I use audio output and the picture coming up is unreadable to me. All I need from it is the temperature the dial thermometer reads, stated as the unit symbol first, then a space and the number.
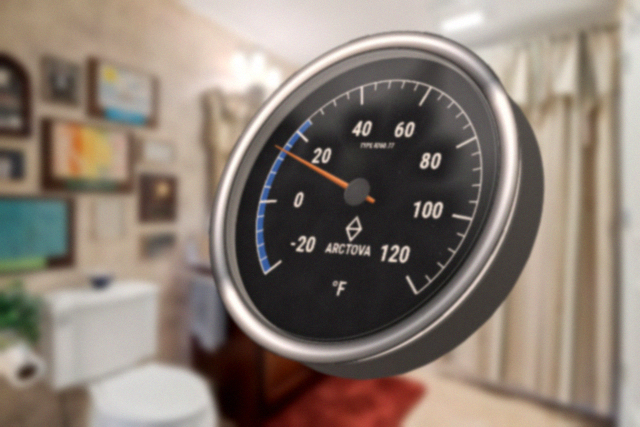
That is °F 14
